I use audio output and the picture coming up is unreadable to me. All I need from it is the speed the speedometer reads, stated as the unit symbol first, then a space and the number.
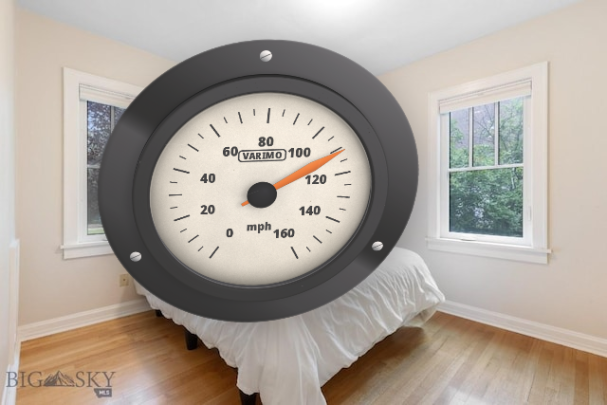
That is mph 110
